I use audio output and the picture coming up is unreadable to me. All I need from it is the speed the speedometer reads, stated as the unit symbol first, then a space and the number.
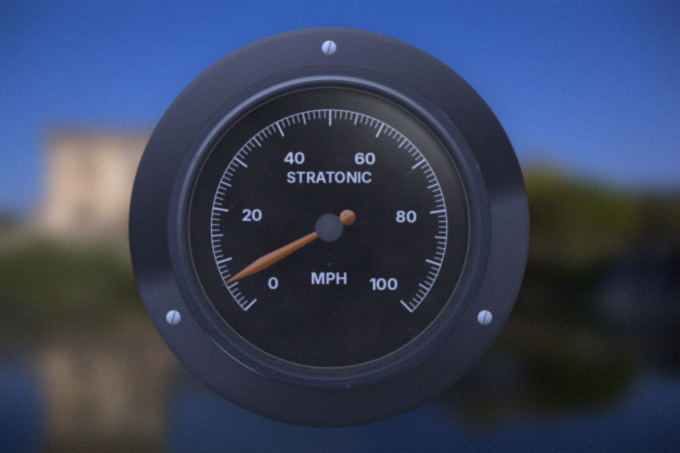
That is mph 6
